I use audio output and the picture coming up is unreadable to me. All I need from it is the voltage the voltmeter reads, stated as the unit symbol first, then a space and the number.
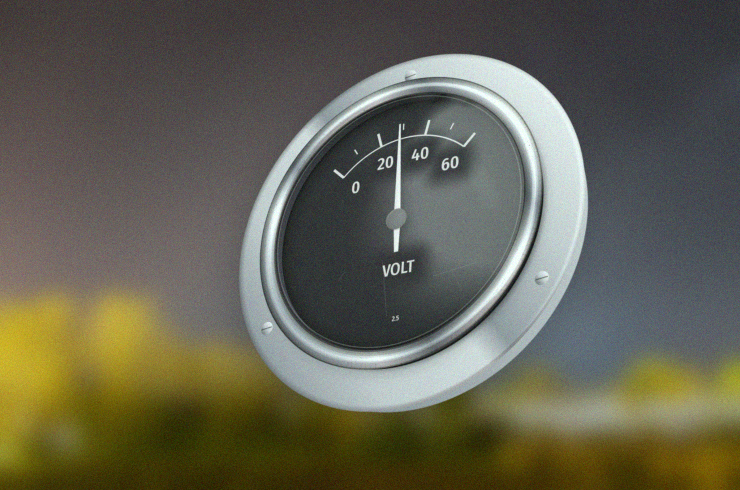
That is V 30
